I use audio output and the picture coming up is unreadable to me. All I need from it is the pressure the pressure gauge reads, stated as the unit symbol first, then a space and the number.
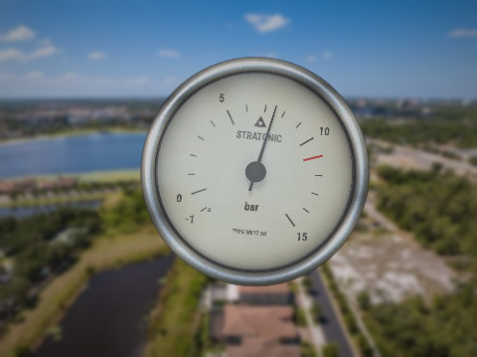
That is bar 7.5
